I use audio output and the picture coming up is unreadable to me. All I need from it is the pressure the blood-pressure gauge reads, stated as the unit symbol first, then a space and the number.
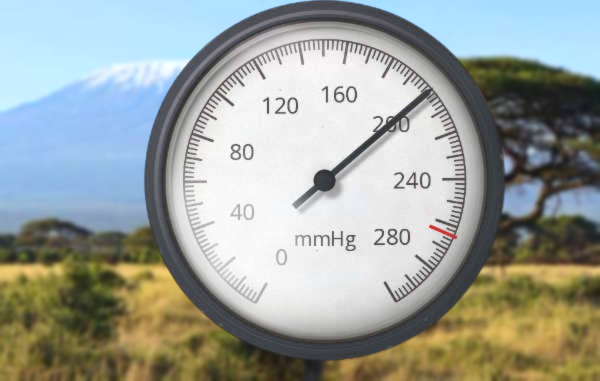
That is mmHg 200
